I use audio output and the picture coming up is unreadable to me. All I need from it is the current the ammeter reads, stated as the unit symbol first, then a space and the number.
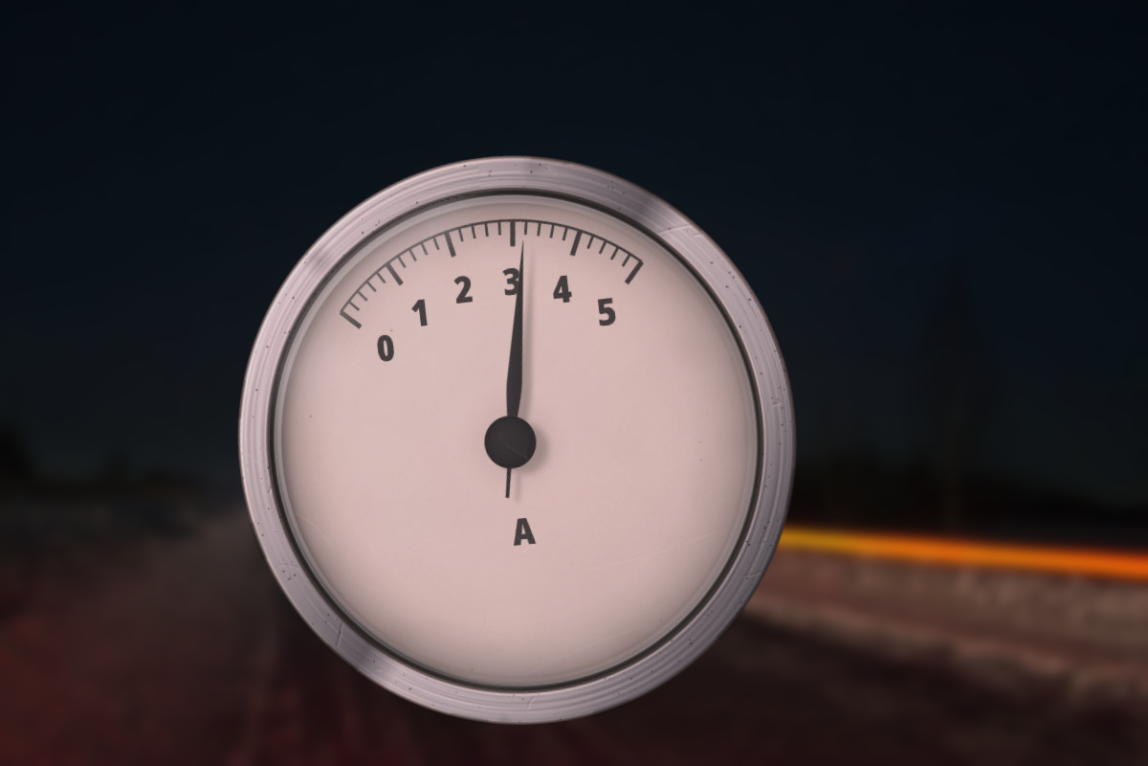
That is A 3.2
